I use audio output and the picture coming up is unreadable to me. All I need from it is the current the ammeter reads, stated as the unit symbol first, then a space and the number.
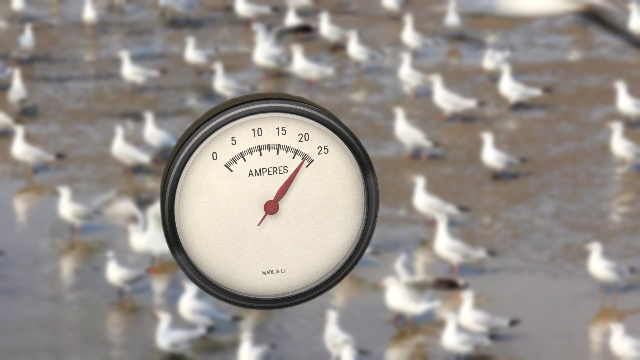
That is A 22.5
